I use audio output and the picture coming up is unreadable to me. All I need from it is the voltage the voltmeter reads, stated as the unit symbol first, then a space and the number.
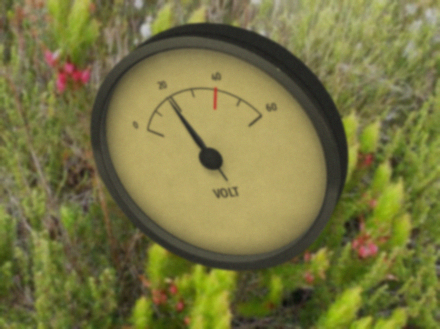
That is V 20
